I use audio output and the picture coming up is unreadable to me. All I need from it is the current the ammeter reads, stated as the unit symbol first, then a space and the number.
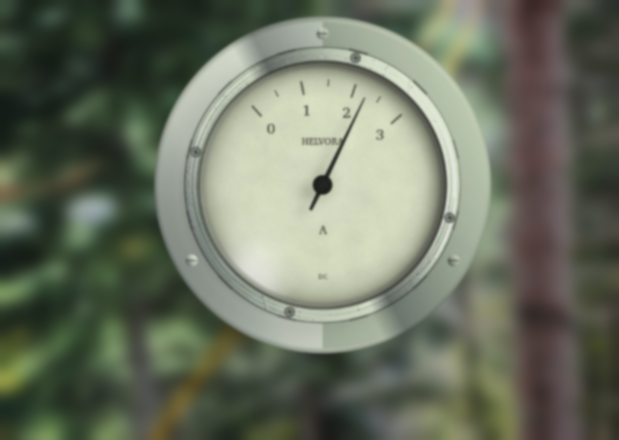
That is A 2.25
